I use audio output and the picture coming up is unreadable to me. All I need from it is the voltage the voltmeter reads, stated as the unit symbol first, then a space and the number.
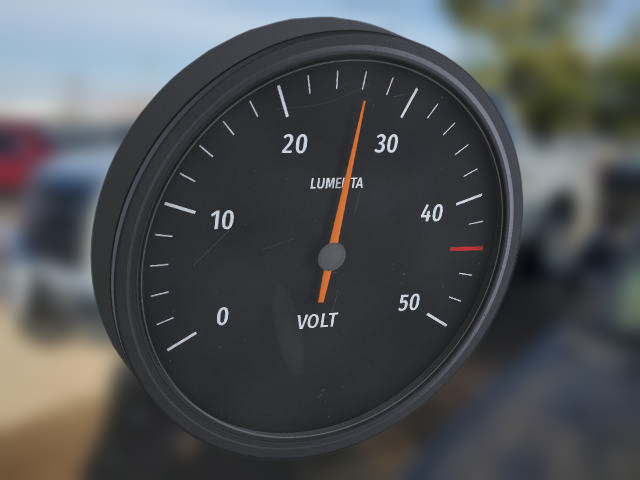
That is V 26
